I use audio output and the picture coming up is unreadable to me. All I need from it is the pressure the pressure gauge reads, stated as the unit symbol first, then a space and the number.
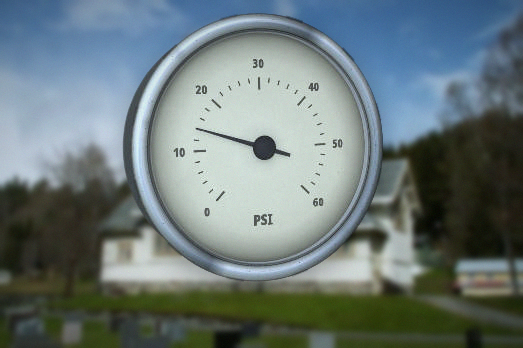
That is psi 14
